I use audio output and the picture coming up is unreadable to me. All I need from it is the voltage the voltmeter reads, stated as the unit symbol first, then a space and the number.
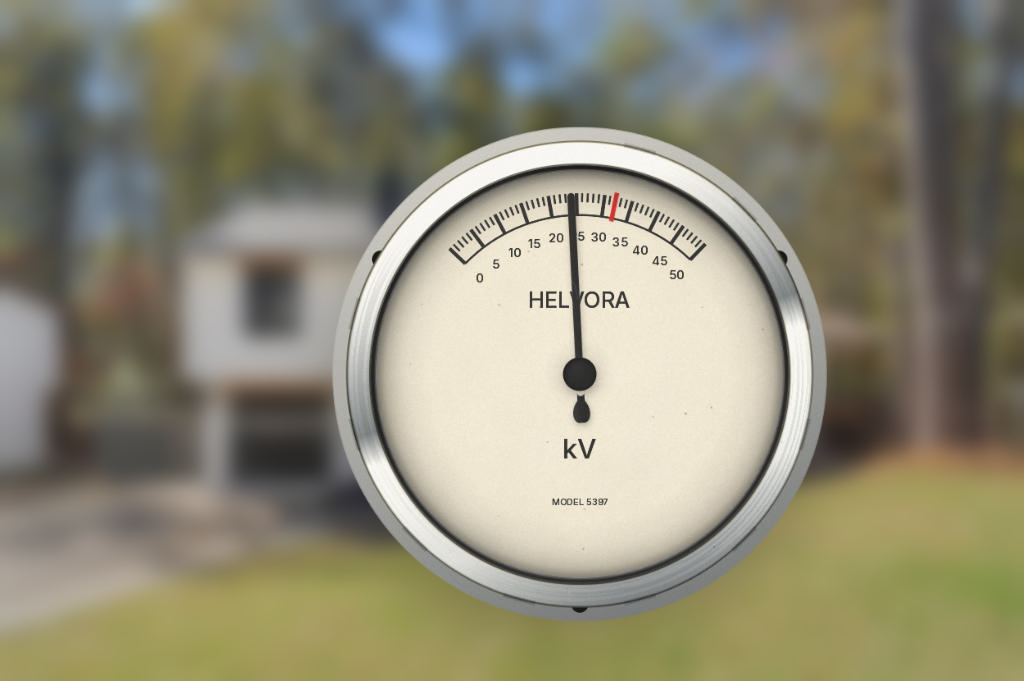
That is kV 24
